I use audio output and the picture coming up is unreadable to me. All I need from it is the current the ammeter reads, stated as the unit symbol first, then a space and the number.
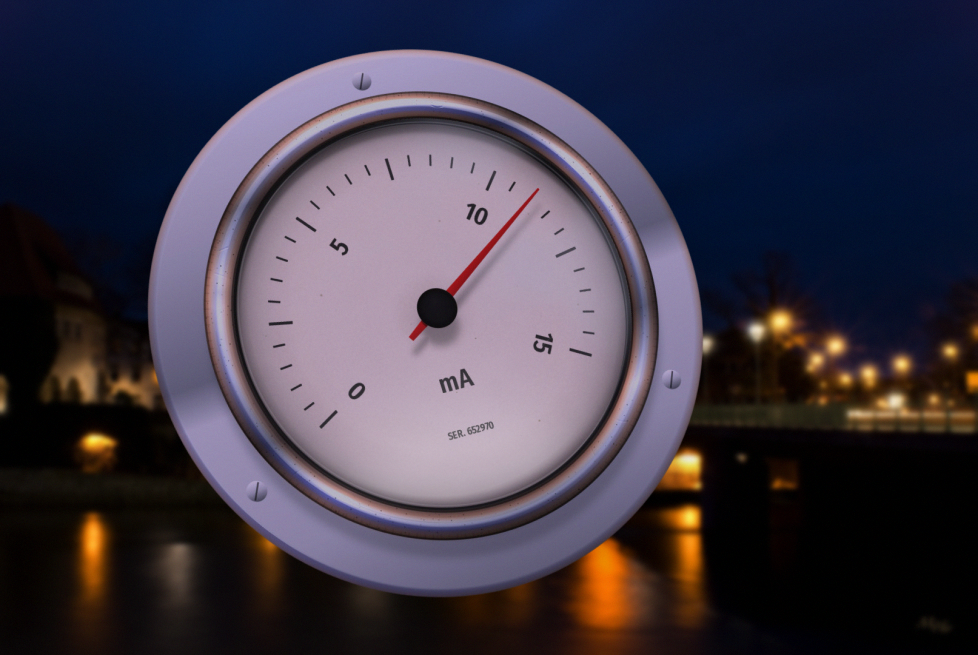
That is mA 11
